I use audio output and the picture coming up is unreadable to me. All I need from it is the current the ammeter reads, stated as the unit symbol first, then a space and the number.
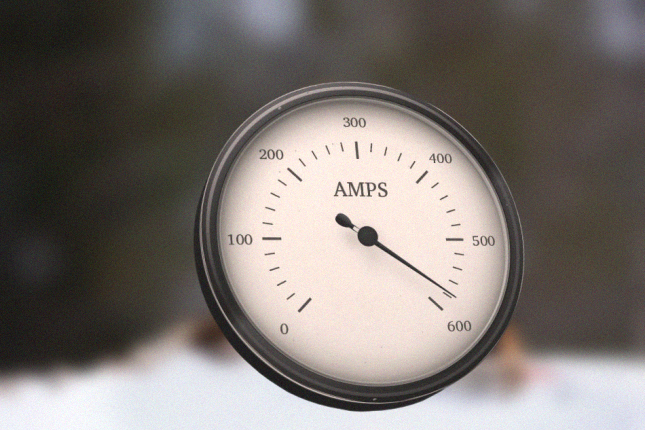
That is A 580
